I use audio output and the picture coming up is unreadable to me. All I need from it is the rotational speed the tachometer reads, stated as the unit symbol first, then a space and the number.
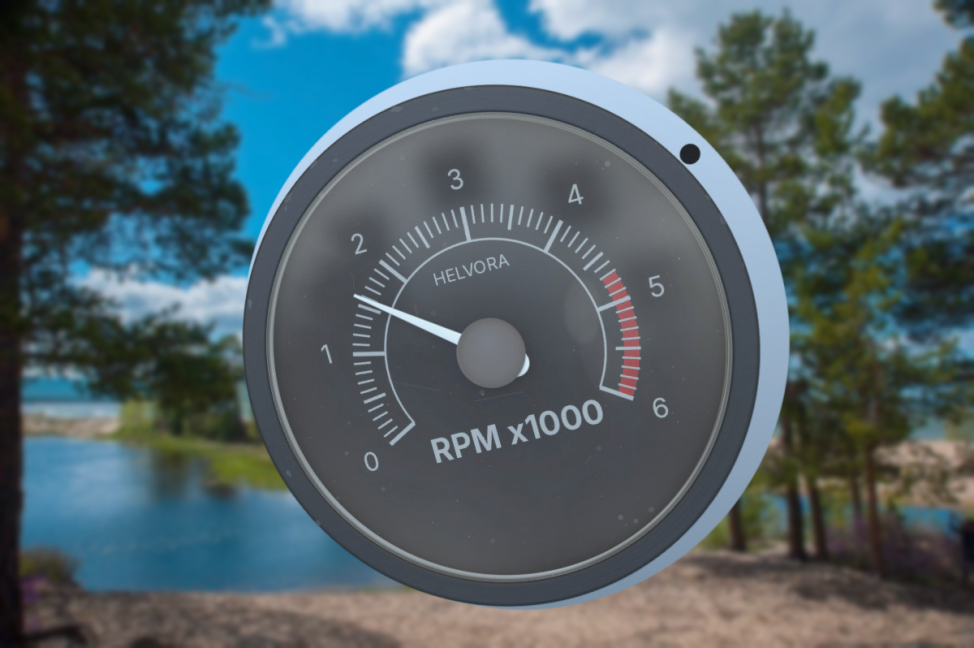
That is rpm 1600
